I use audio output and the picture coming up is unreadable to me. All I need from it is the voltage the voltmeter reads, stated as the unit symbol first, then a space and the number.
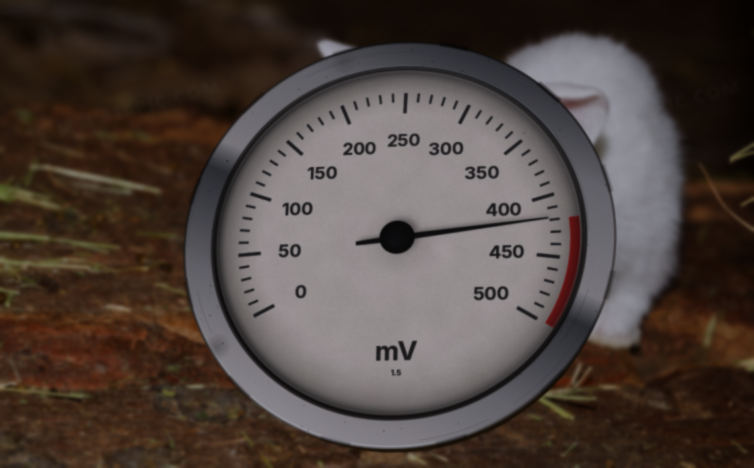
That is mV 420
